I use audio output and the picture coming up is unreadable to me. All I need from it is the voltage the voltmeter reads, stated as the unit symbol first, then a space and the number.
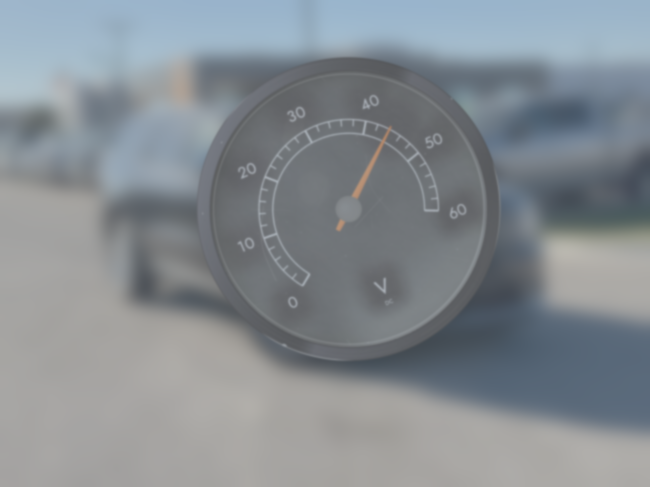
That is V 44
